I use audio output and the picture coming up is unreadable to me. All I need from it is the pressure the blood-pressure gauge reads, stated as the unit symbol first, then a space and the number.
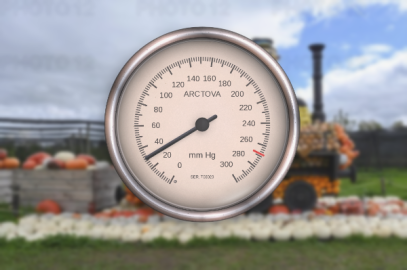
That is mmHg 30
